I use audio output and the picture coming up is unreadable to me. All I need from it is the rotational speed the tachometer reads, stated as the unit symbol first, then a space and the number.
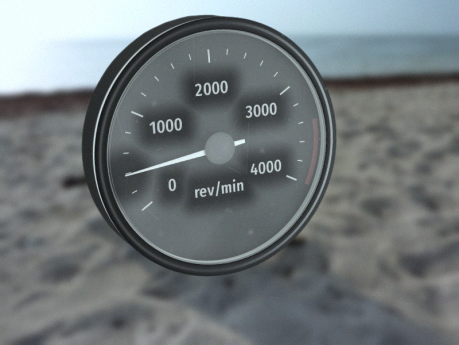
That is rpm 400
